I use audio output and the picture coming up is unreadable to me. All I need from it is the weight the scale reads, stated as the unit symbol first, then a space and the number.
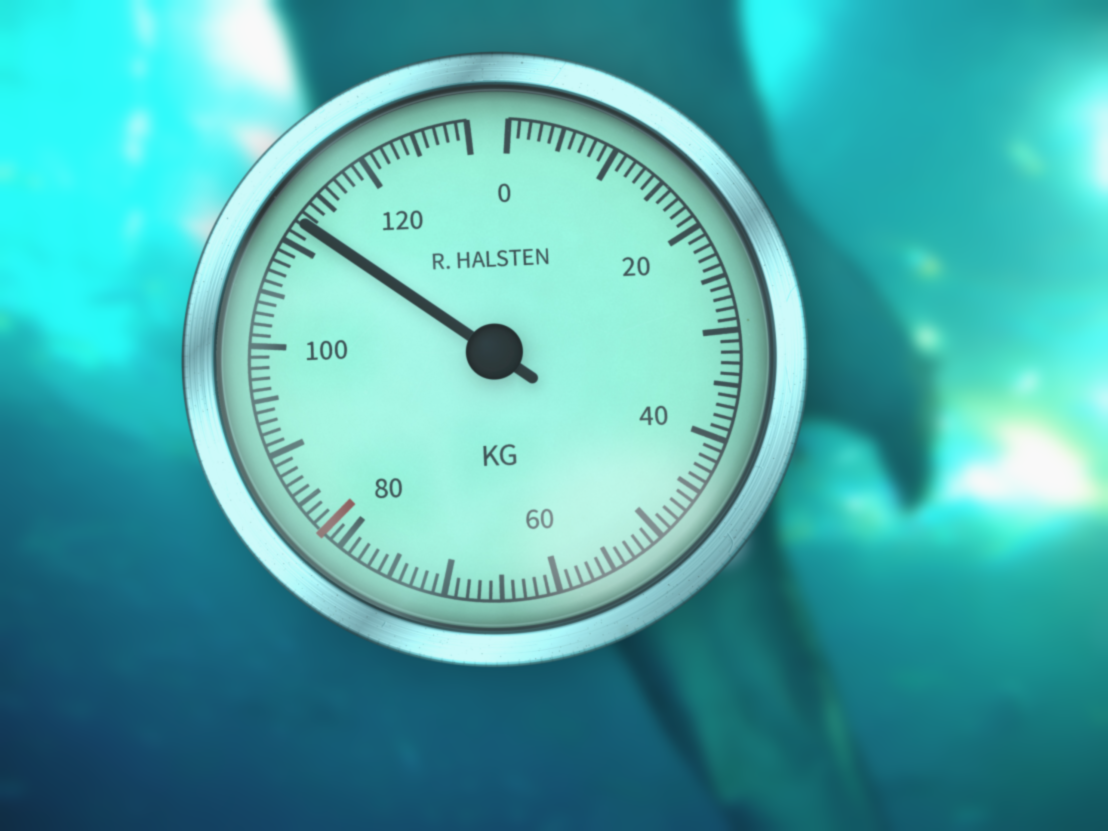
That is kg 112
